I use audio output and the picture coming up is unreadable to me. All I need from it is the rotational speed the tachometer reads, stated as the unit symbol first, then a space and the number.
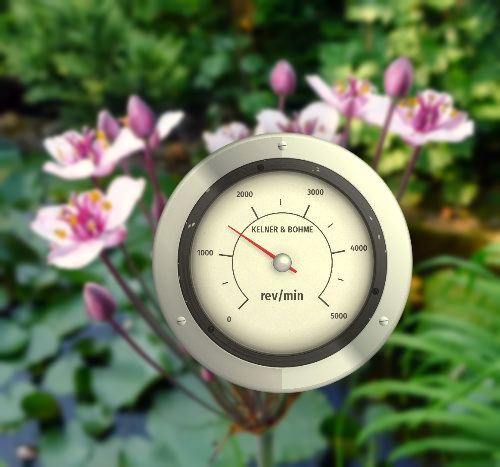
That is rpm 1500
